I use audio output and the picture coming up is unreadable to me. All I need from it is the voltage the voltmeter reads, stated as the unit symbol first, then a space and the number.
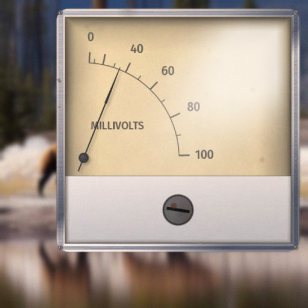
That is mV 35
